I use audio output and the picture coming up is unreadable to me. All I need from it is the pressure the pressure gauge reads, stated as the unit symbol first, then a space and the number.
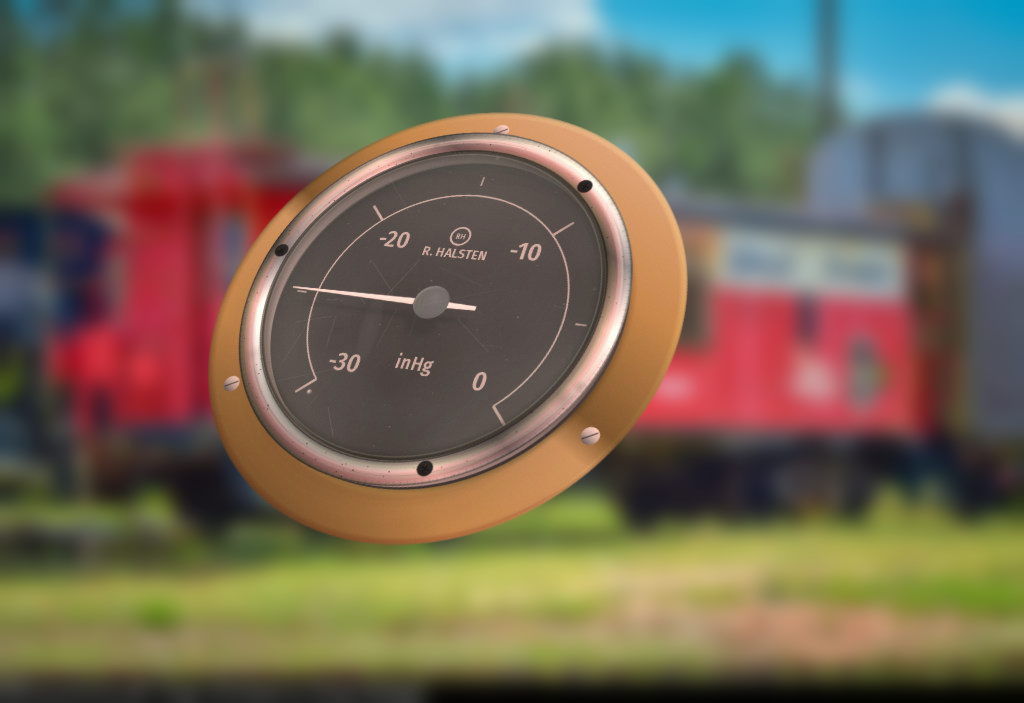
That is inHg -25
